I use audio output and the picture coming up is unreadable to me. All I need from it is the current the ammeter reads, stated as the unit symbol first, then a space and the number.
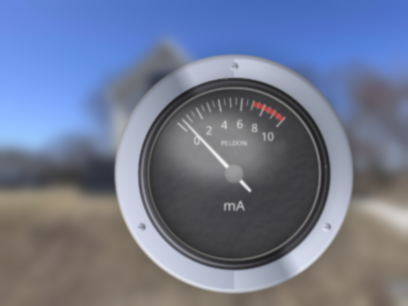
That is mA 0.5
